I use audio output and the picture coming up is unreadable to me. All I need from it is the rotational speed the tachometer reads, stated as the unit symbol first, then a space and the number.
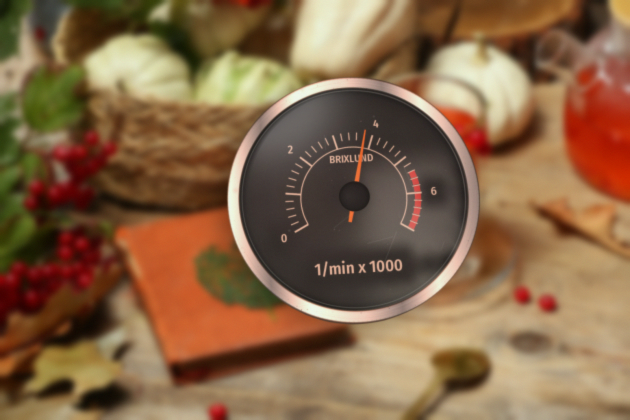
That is rpm 3800
